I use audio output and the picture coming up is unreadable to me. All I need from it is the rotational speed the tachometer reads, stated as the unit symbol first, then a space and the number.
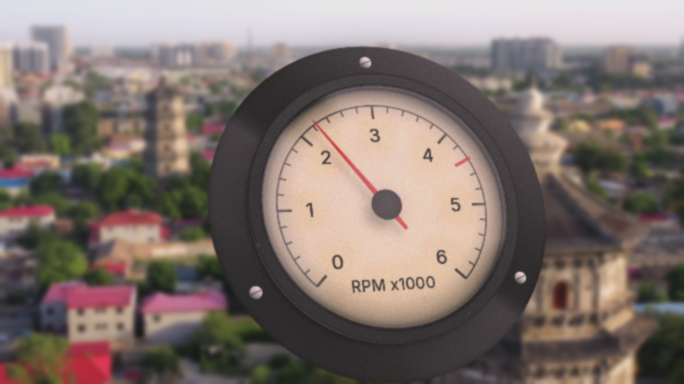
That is rpm 2200
